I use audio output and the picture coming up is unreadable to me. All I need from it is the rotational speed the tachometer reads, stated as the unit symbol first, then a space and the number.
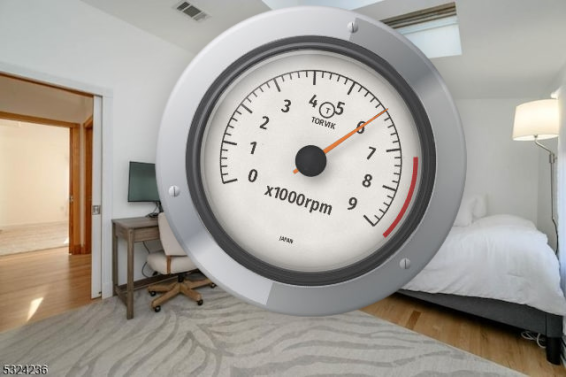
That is rpm 6000
